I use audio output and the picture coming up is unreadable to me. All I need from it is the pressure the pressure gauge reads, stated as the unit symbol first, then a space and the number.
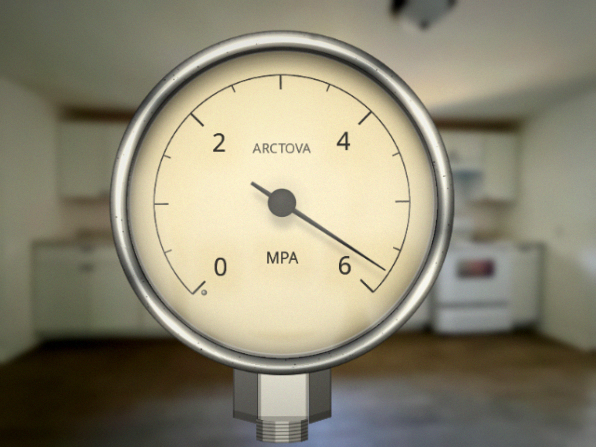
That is MPa 5.75
